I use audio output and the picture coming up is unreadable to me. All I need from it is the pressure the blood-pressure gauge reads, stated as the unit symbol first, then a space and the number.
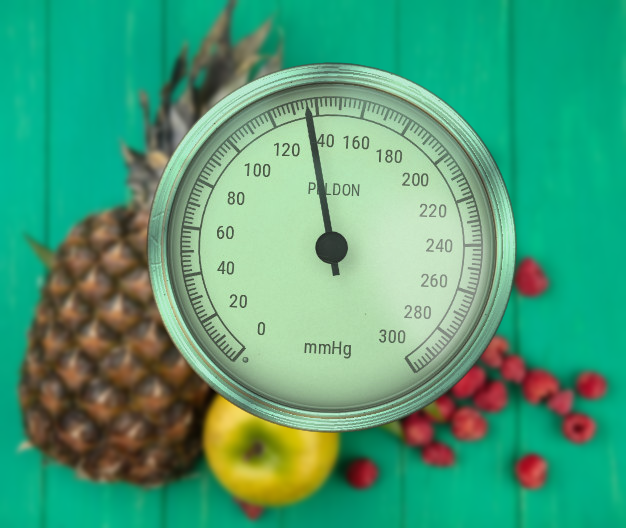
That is mmHg 136
